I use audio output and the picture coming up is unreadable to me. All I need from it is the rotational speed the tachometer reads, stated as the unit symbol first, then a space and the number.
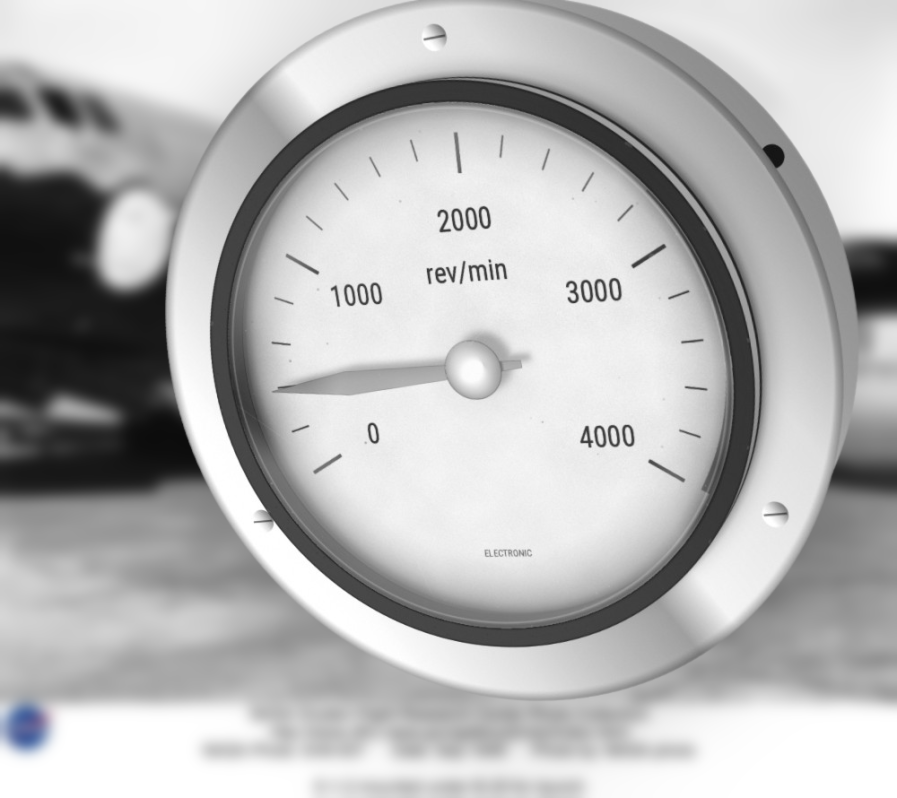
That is rpm 400
